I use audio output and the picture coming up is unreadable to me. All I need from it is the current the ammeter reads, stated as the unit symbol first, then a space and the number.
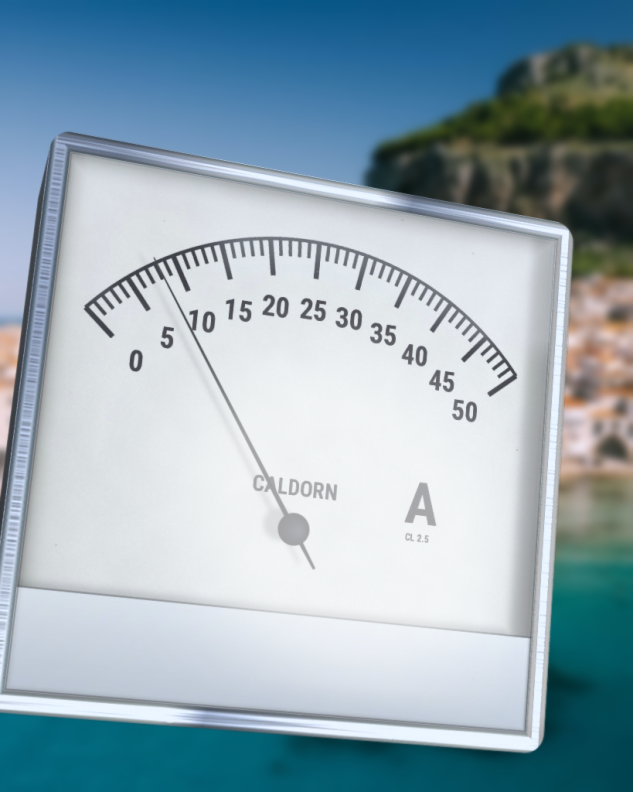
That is A 8
